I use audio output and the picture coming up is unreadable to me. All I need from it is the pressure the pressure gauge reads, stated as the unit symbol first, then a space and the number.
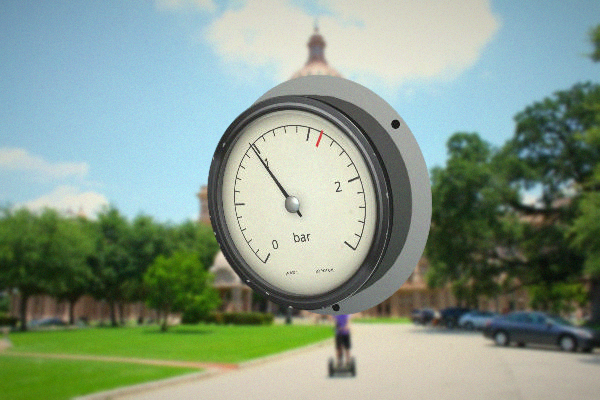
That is bar 1
